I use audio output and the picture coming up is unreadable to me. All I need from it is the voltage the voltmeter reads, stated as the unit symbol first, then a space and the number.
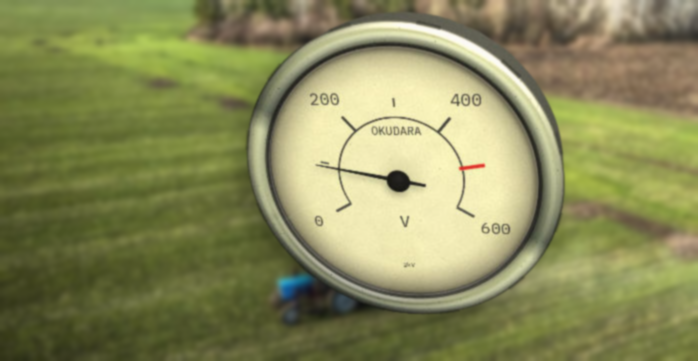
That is V 100
